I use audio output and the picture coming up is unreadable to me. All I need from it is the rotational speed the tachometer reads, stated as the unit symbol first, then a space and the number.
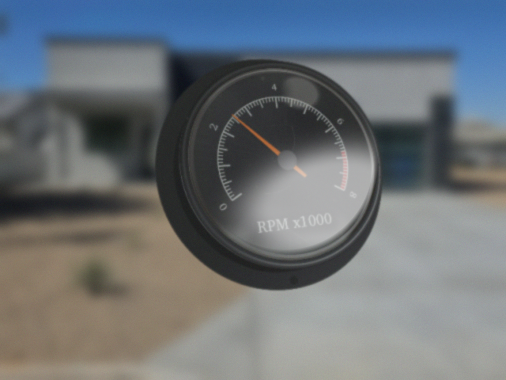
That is rpm 2500
